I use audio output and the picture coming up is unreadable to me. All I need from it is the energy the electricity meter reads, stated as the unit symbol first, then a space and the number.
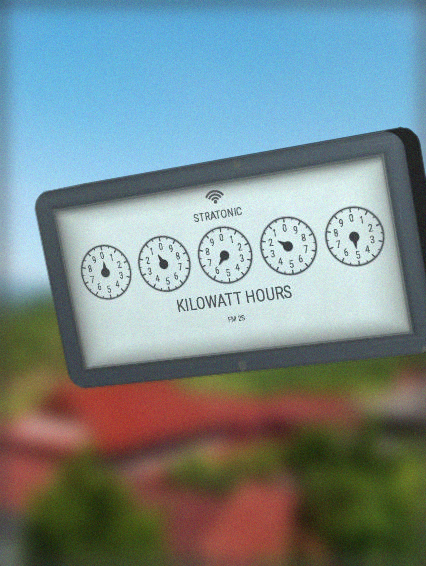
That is kWh 615
